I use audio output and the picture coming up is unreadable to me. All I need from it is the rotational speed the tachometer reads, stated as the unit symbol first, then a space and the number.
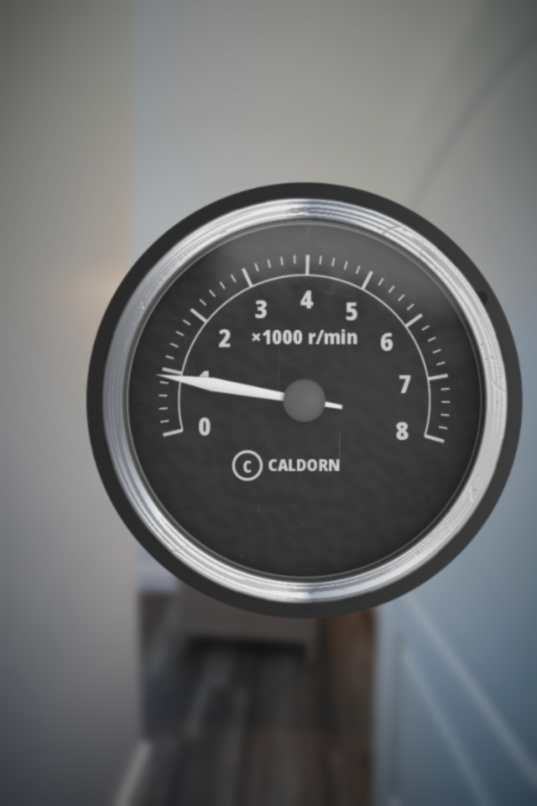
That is rpm 900
